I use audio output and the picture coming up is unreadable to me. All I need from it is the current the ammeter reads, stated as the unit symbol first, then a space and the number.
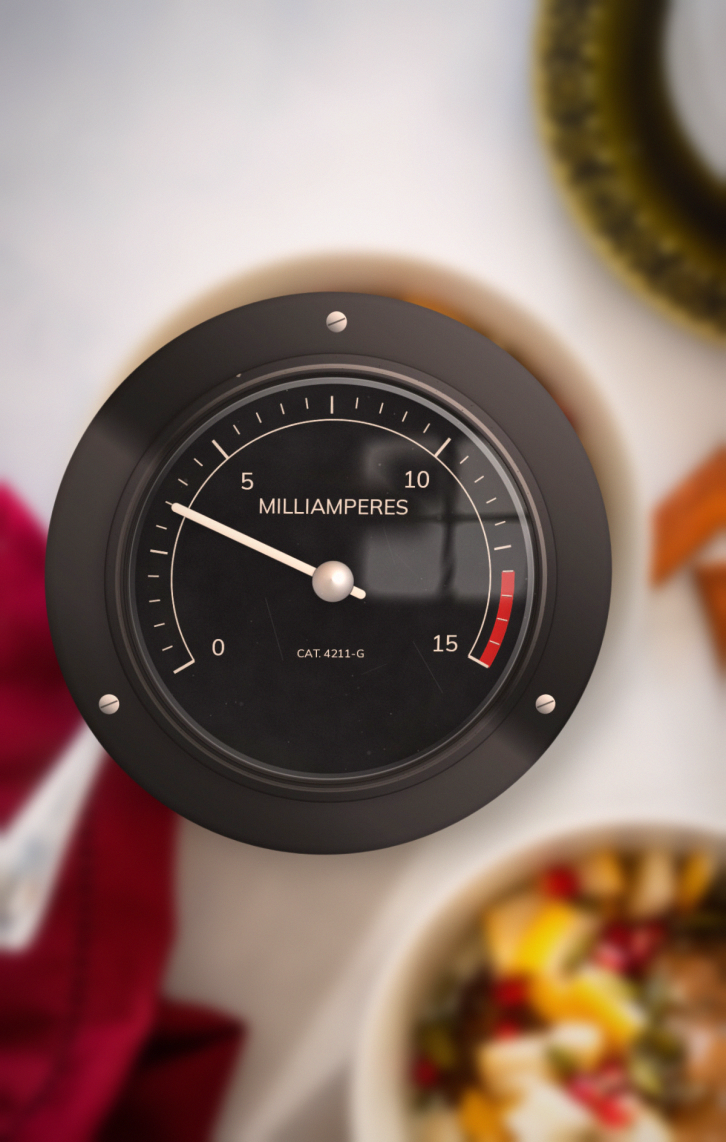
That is mA 3.5
